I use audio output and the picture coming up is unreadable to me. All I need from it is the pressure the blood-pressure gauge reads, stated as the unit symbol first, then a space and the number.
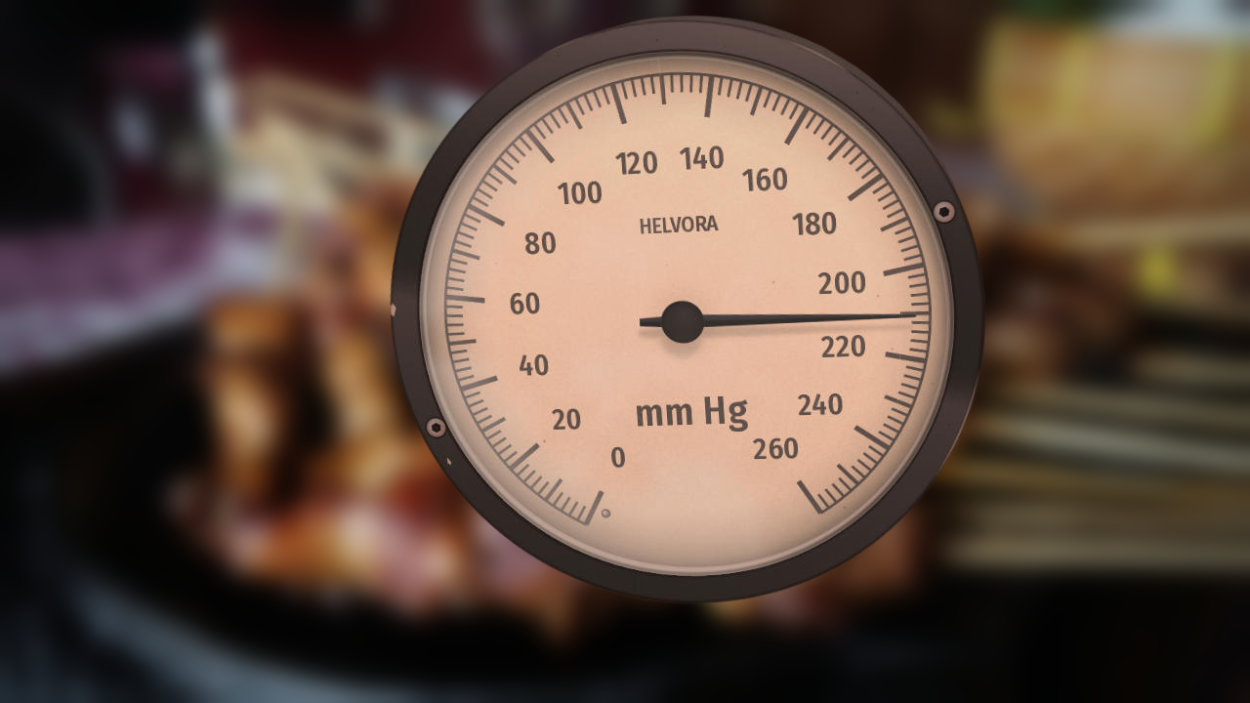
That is mmHg 210
